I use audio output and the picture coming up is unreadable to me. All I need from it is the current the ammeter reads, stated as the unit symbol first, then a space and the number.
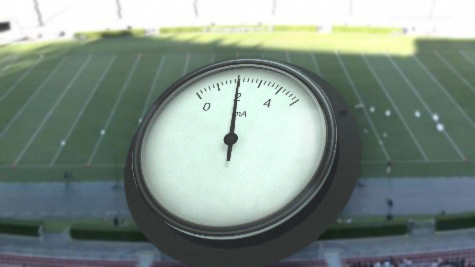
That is mA 2
